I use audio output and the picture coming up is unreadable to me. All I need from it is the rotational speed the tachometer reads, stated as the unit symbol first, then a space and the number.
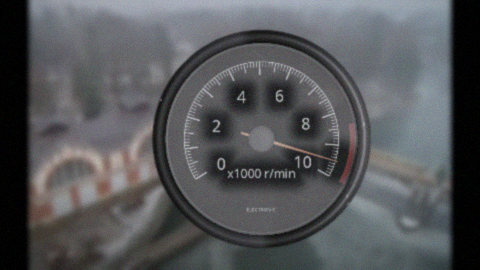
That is rpm 9500
